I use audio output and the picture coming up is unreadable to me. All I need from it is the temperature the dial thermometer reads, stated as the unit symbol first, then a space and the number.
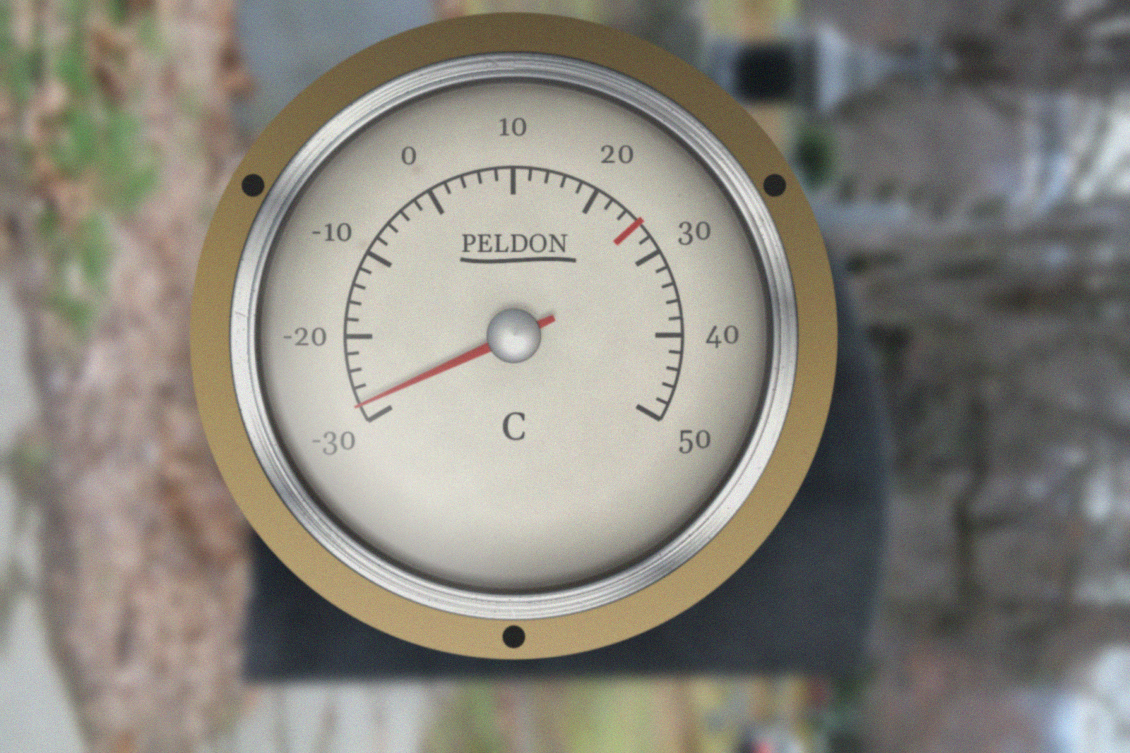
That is °C -28
